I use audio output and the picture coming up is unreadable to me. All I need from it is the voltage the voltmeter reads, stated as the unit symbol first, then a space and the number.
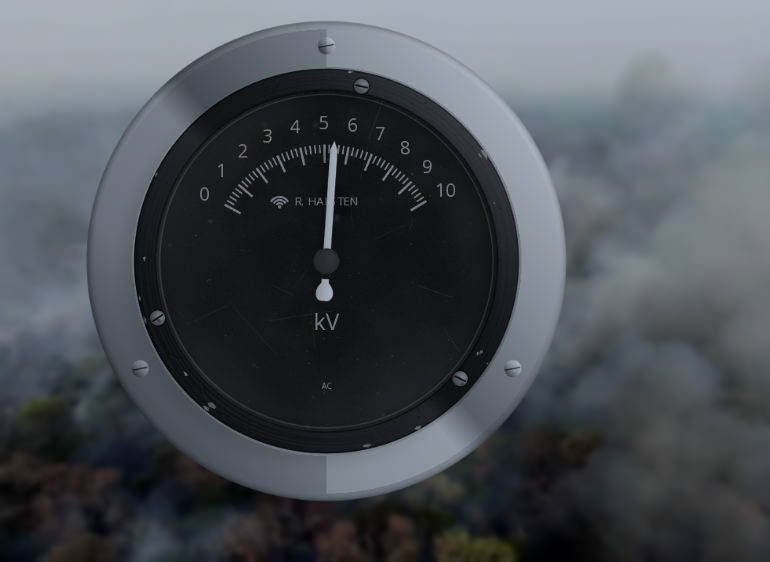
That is kV 5.4
